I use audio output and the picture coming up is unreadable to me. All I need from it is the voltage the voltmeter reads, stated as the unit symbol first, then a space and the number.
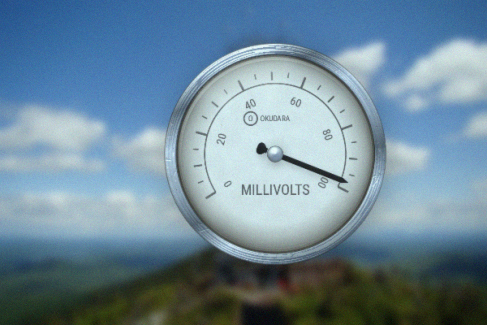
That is mV 97.5
